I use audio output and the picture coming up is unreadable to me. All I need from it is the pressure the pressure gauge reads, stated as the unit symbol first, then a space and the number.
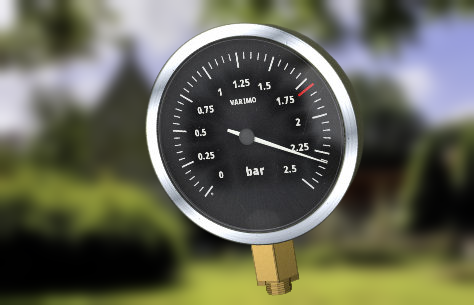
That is bar 2.3
